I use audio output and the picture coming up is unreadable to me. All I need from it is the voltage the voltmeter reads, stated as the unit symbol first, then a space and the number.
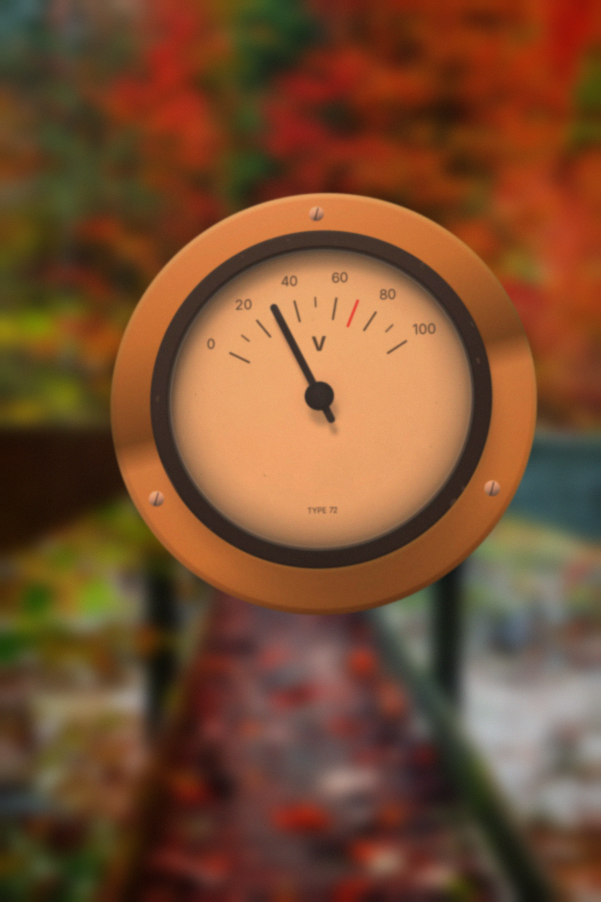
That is V 30
